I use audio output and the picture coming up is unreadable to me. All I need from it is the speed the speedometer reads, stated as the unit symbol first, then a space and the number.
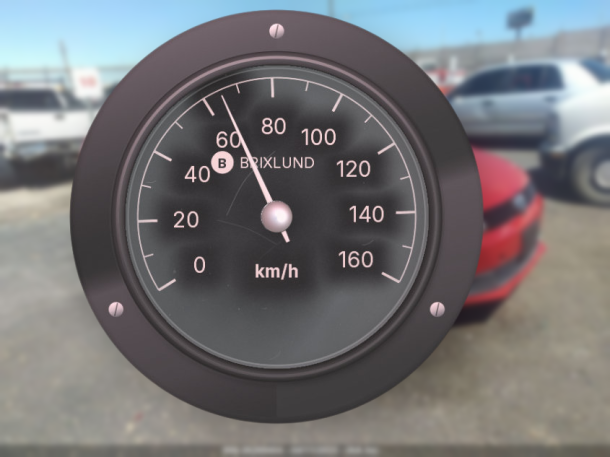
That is km/h 65
